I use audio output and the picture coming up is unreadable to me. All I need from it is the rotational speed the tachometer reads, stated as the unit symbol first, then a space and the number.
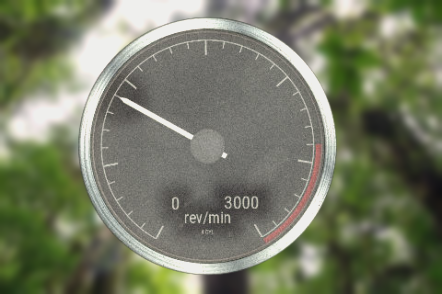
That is rpm 900
